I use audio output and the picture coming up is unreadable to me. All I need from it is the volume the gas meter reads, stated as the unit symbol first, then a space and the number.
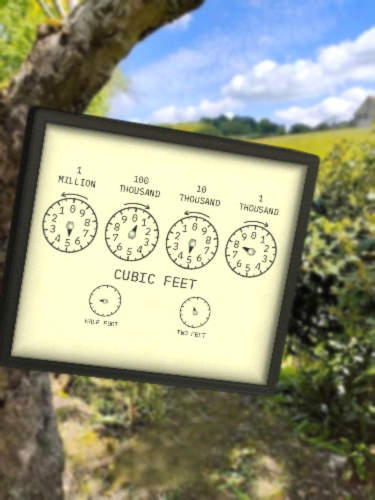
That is ft³ 504800
